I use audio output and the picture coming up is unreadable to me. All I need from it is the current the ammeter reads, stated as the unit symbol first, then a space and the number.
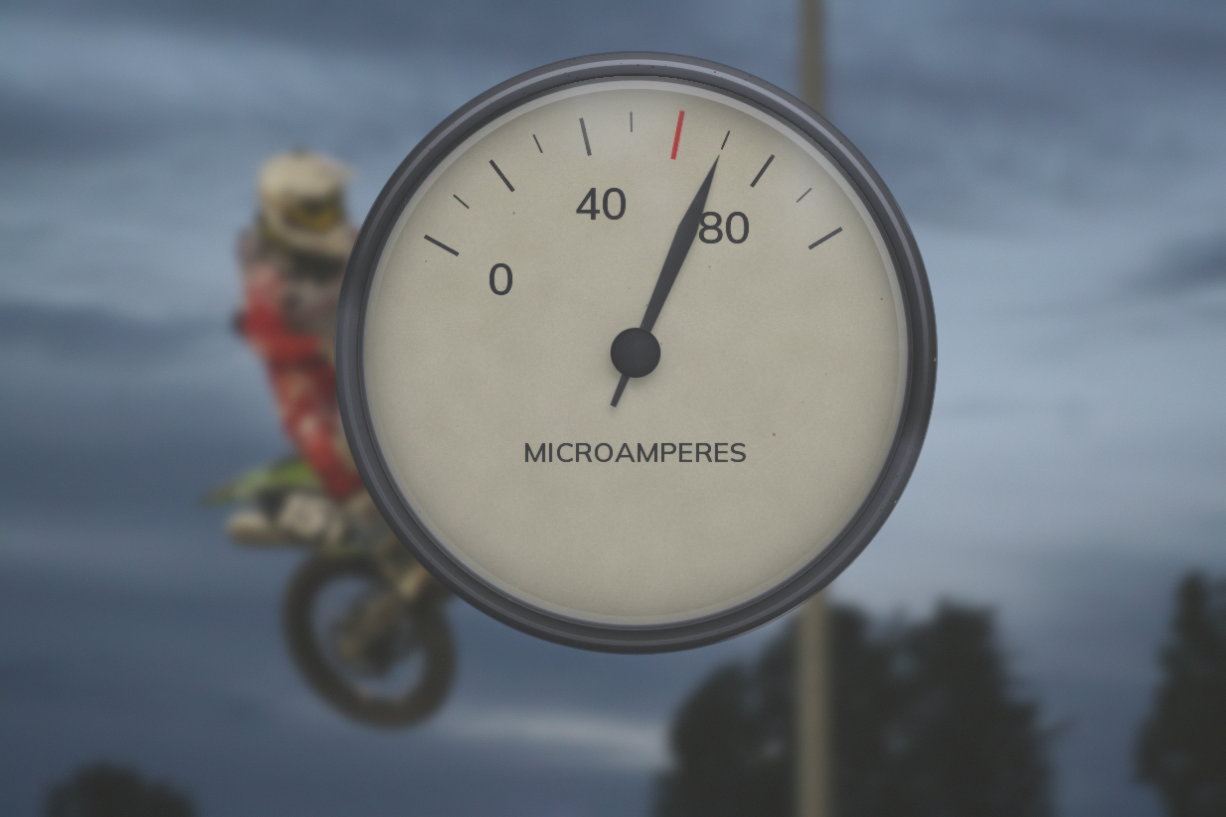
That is µA 70
